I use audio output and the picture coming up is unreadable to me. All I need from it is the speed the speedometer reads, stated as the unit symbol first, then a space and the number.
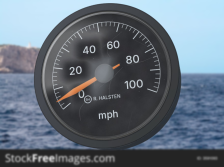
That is mph 4
